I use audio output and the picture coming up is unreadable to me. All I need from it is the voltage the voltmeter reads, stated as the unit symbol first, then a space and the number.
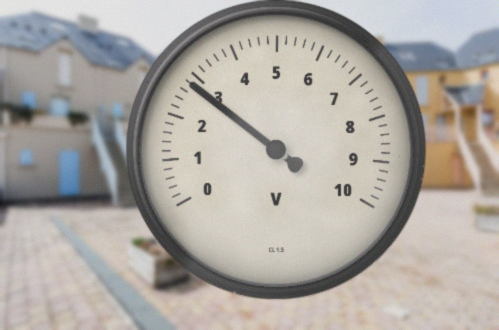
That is V 2.8
